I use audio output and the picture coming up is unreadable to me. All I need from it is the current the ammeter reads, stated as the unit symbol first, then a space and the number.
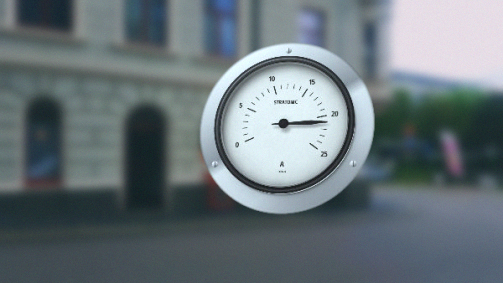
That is A 21
